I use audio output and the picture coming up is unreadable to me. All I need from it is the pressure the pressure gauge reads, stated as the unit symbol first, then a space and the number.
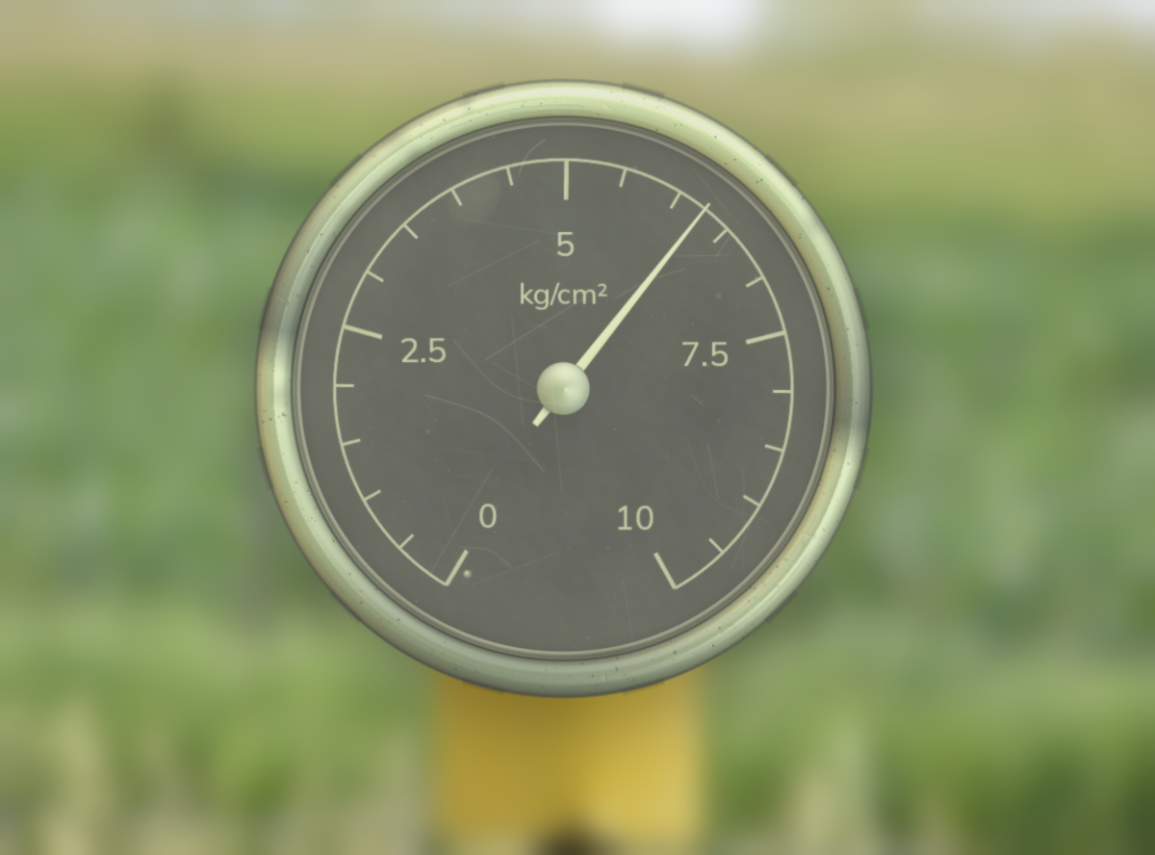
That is kg/cm² 6.25
